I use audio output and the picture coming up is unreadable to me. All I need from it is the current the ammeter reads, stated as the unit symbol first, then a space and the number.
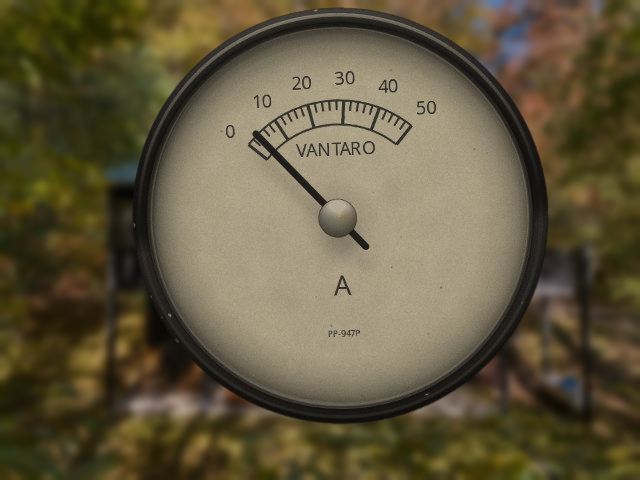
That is A 4
